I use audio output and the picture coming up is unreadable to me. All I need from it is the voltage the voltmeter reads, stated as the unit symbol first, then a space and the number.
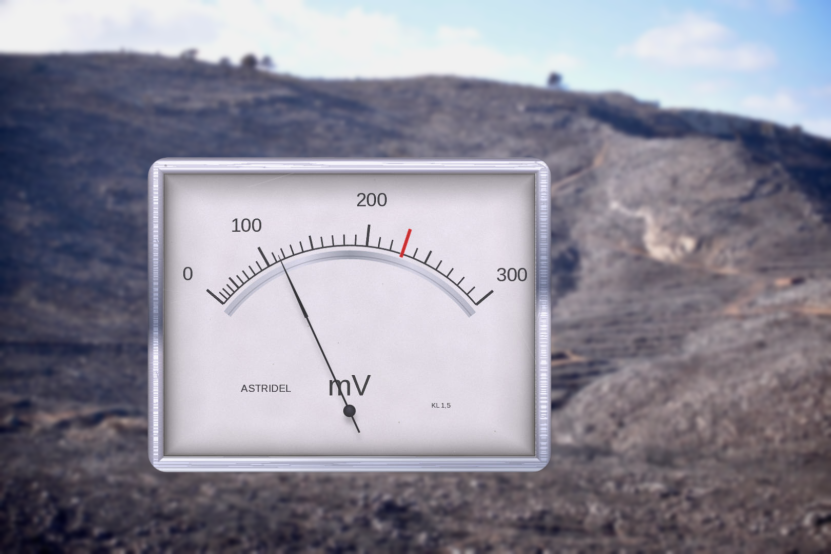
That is mV 115
